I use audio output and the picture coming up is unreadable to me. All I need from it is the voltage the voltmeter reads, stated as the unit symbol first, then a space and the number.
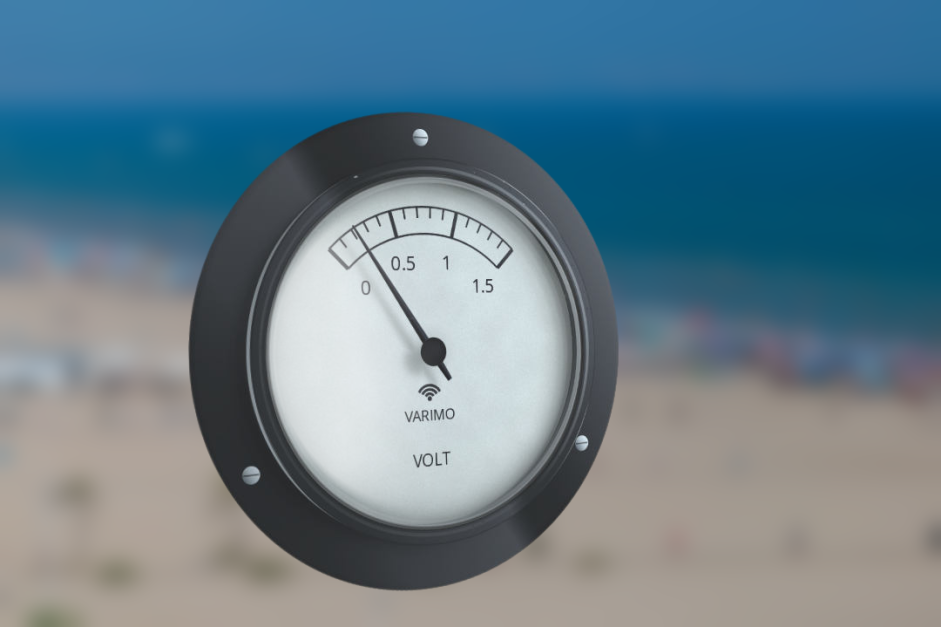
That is V 0.2
